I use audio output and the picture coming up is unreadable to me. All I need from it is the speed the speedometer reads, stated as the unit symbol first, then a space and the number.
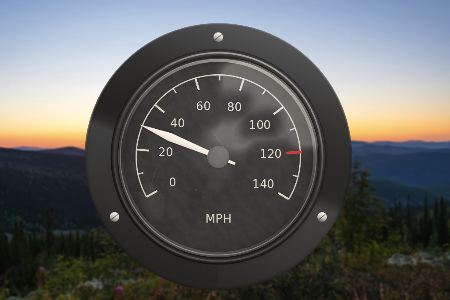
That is mph 30
